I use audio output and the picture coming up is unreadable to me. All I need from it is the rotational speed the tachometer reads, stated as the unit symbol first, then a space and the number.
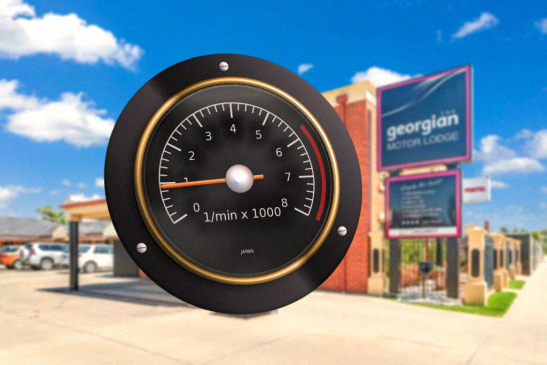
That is rpm 900
